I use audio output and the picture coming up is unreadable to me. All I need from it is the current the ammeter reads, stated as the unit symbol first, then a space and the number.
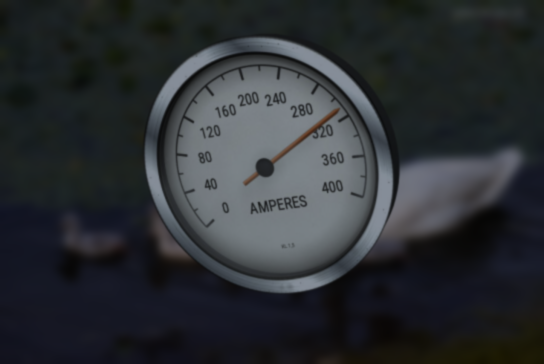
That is A 310
